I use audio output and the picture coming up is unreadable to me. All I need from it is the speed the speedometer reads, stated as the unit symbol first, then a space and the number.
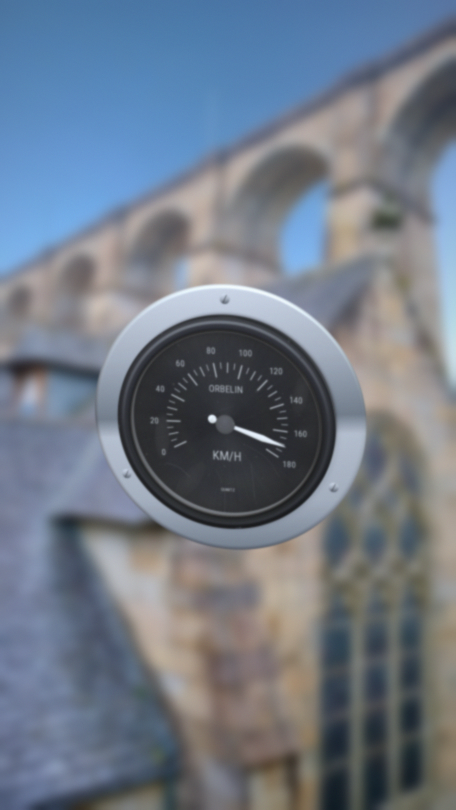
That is km/h 170
